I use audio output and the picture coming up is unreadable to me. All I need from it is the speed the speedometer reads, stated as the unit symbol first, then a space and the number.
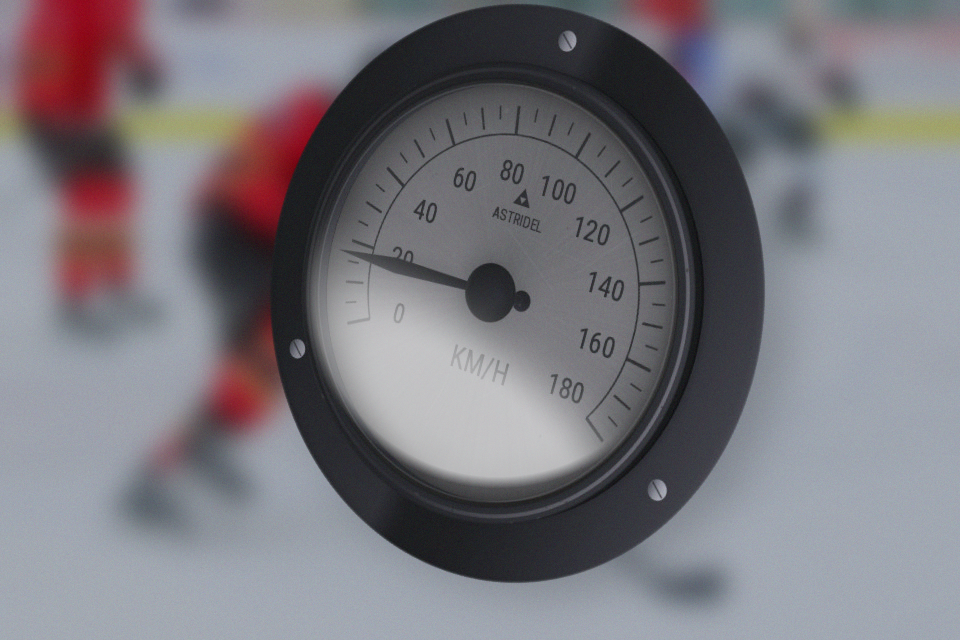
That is km/h 17.5
